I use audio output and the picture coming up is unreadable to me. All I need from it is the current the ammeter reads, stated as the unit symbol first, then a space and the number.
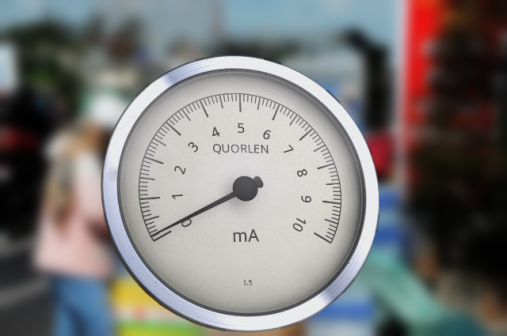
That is mA 0.1
